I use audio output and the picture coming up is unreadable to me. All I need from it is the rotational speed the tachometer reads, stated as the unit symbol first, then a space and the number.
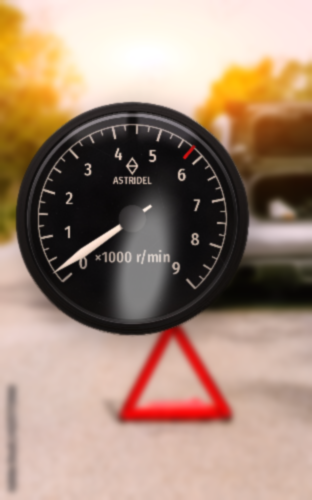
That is rpm 250
